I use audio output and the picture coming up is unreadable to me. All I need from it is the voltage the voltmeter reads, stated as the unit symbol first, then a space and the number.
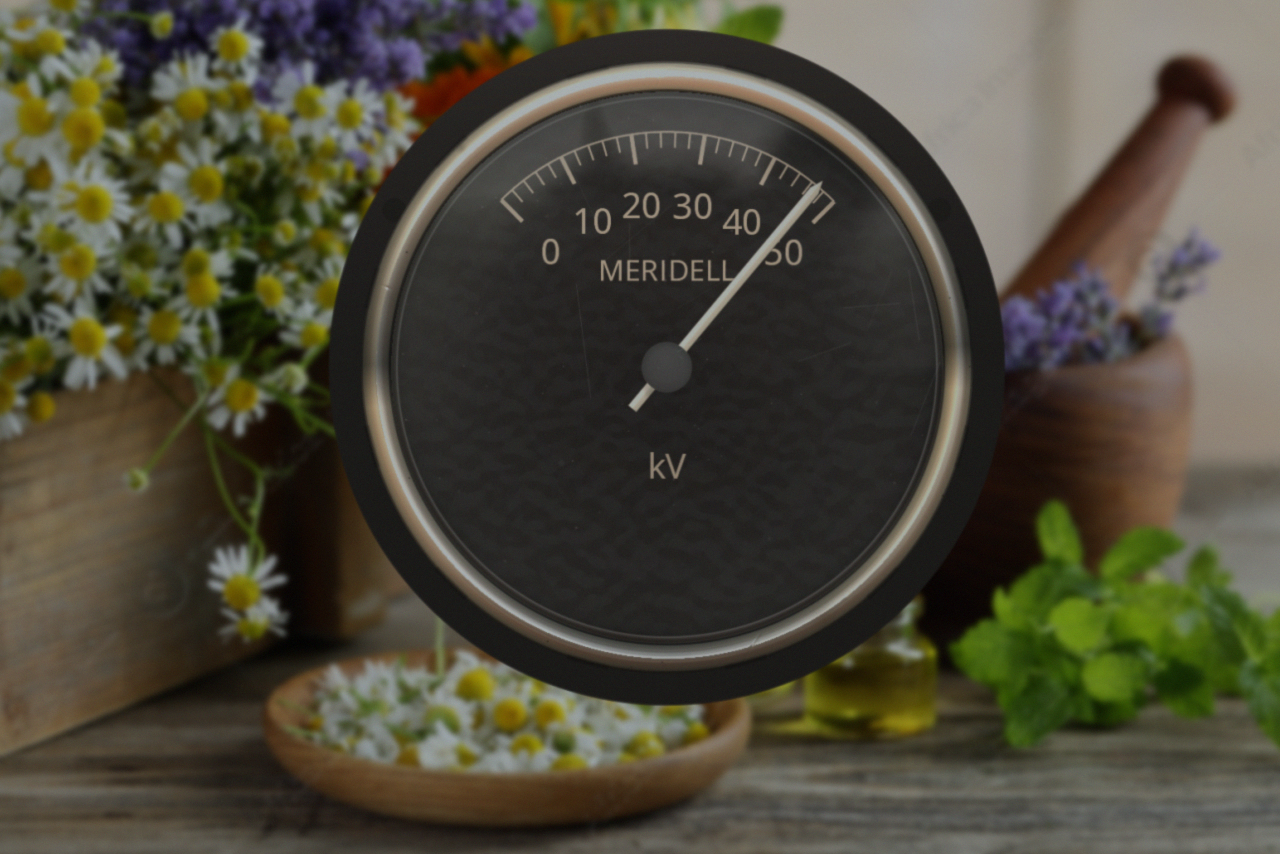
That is kV 47
